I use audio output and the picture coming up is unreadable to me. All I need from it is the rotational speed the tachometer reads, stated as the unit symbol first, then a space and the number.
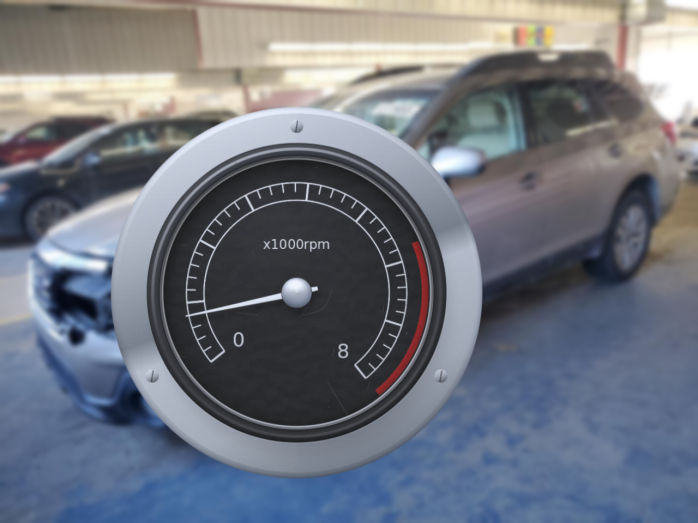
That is rpm 800
